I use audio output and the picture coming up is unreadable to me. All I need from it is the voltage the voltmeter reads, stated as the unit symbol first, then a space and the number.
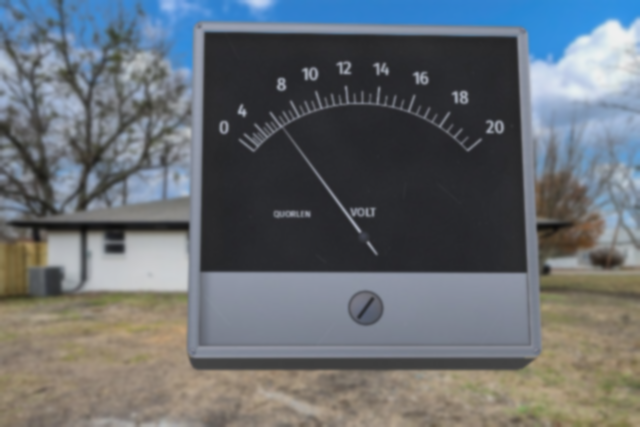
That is V 6
